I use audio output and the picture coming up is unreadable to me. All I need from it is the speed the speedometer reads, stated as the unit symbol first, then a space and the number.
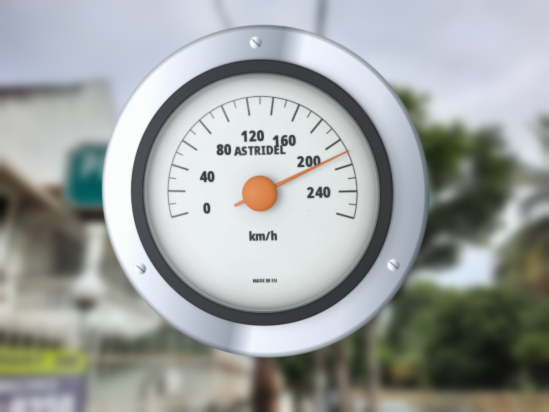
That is km/h 210
